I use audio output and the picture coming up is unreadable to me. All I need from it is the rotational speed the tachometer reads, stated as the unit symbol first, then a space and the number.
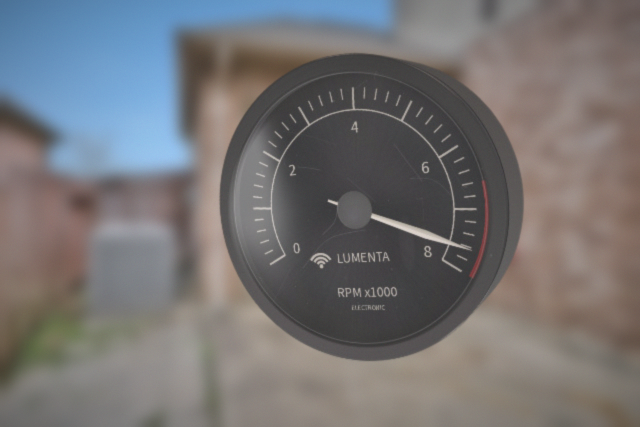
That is rpm 7600
